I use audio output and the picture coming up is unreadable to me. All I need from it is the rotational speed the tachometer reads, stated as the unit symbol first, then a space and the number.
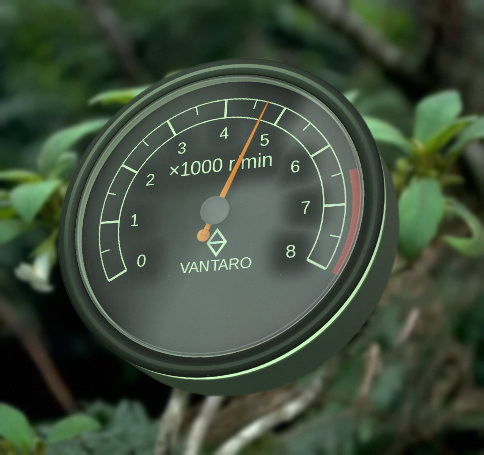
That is rpm 4750
